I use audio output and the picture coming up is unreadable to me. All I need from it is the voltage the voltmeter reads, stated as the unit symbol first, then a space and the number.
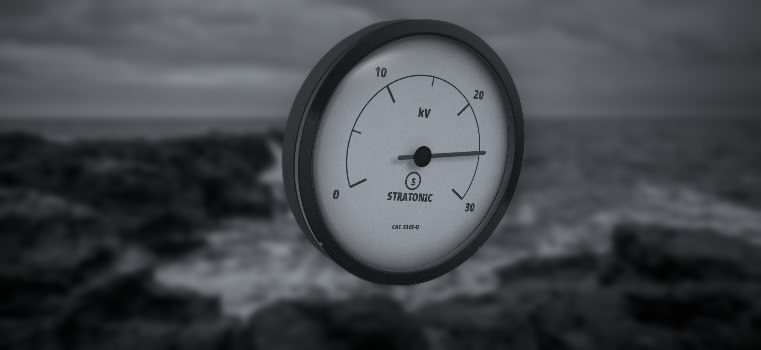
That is kV 25
